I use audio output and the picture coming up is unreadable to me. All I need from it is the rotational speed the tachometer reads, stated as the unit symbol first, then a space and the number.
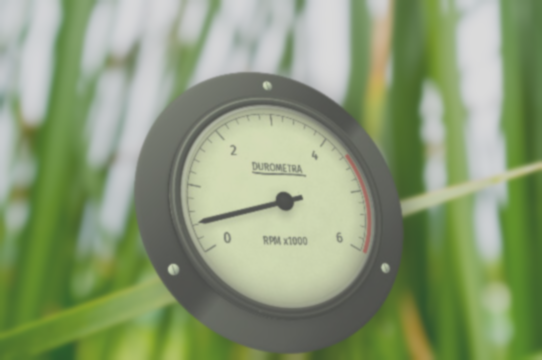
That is rpm 400
